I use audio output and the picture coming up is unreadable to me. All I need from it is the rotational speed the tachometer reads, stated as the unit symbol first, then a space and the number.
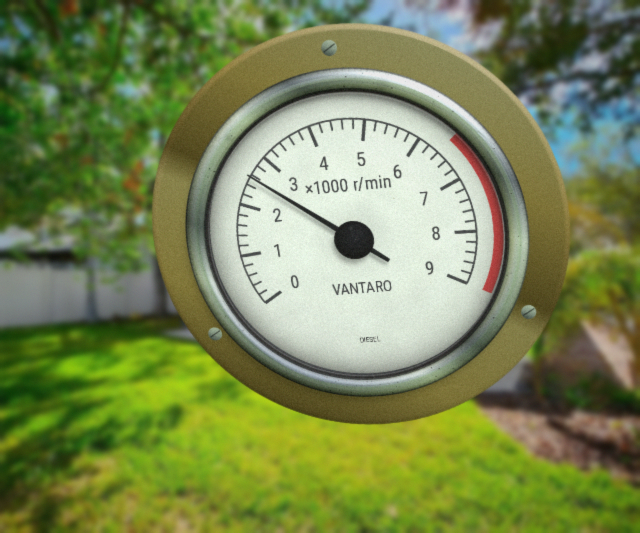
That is rpm 2600
